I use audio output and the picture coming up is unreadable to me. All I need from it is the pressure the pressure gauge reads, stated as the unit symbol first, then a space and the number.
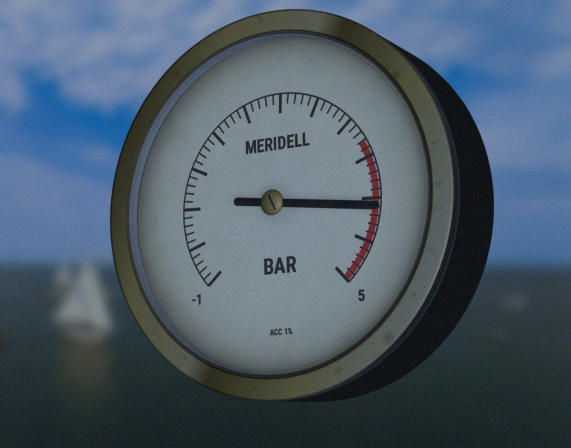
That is bar 4.1
